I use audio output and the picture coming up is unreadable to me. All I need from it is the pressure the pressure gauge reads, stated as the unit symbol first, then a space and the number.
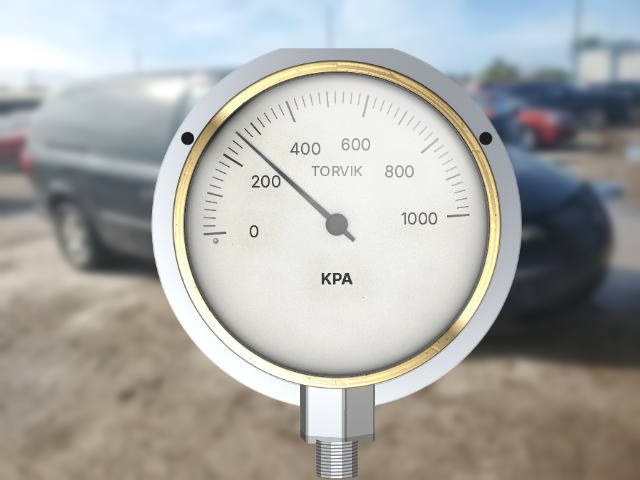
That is kPa 260
